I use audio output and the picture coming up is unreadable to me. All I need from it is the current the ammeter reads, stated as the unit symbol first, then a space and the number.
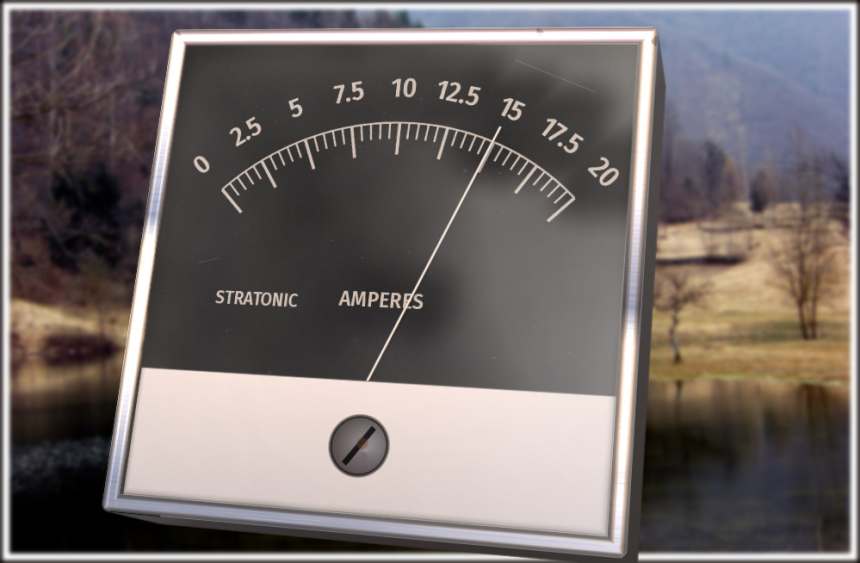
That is A 15
